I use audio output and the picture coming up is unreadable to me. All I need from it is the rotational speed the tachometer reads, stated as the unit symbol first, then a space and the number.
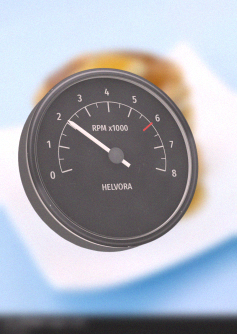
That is rpm 2000
